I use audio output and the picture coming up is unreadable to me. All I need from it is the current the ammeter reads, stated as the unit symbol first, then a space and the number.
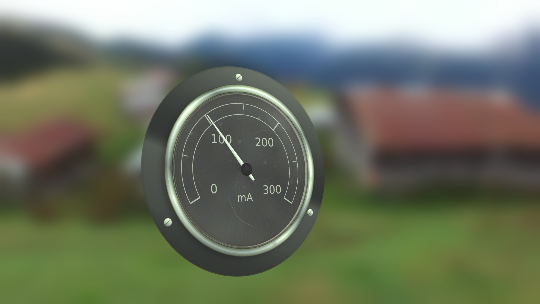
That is mA 100
